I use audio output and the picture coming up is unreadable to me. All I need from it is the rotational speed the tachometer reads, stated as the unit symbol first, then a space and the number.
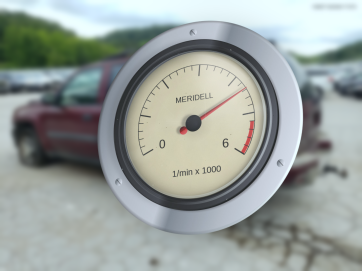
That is rpm 4400
